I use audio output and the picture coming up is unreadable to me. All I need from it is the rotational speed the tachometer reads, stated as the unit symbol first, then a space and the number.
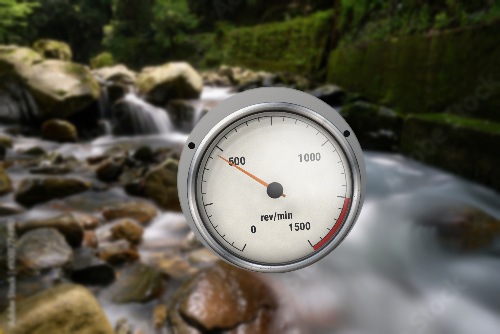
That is rpm 475
